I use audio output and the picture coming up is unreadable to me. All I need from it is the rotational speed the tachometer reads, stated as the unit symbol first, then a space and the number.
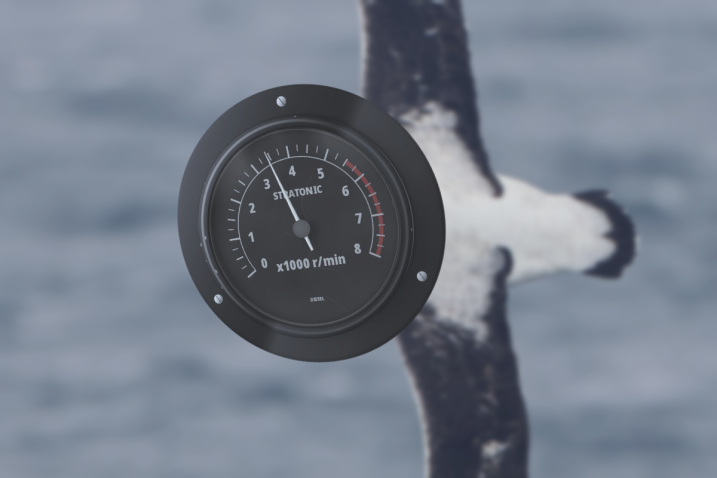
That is rpm 3500
